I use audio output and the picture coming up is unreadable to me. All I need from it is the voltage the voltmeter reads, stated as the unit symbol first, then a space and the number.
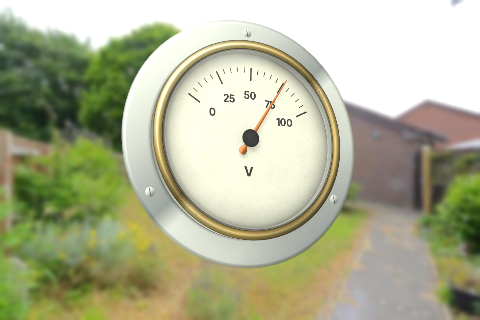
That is V 75
